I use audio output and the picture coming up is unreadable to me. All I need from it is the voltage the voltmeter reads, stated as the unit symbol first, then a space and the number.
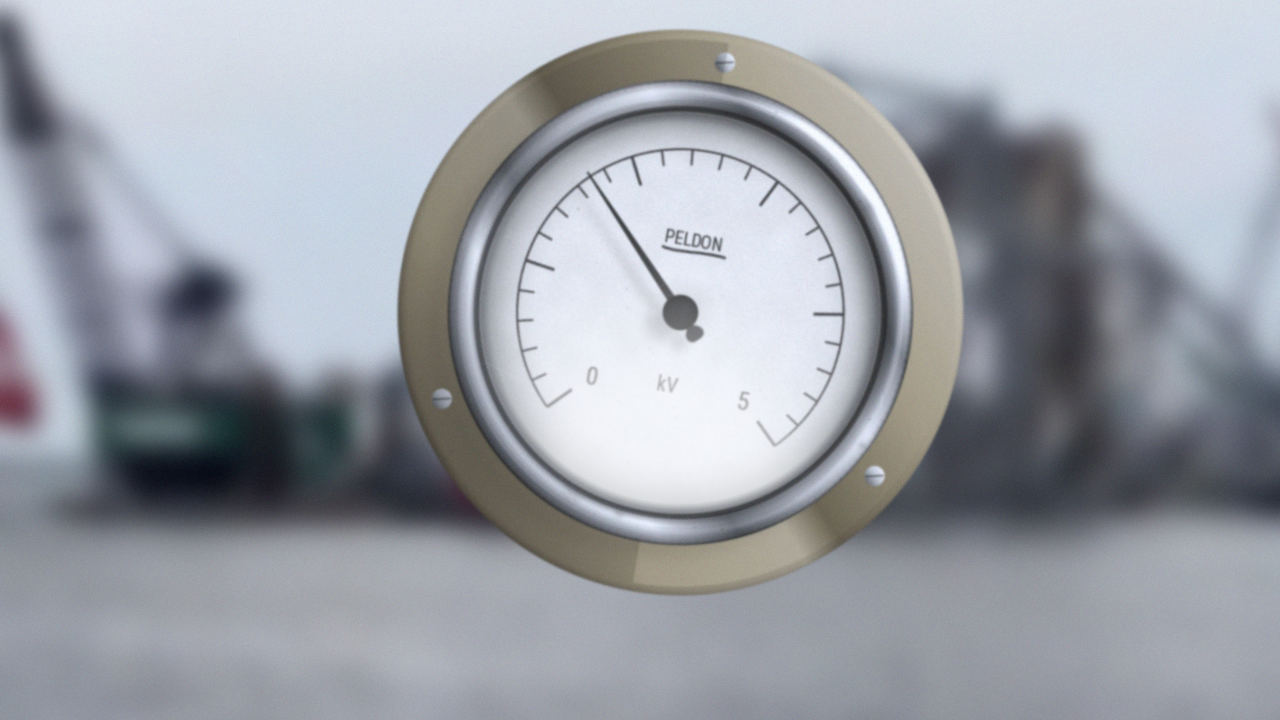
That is kV 1.7
